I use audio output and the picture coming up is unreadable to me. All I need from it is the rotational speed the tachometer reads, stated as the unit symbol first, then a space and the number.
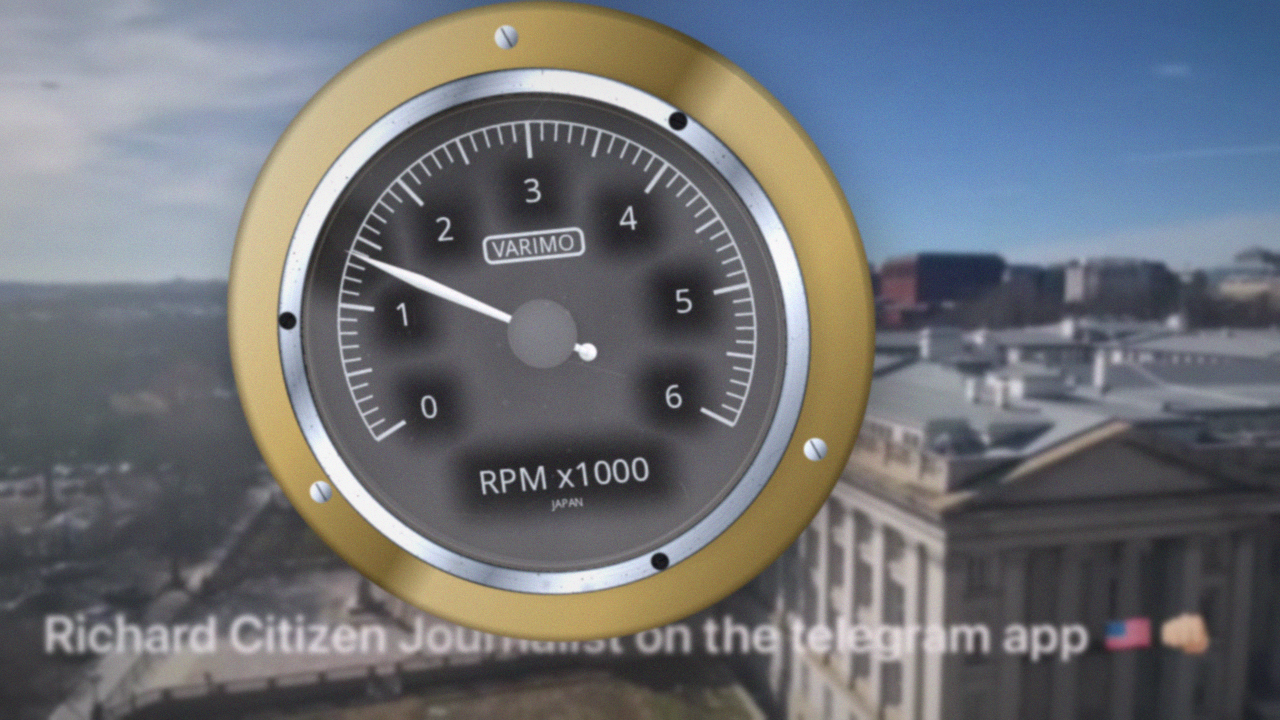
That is rpm 1400
